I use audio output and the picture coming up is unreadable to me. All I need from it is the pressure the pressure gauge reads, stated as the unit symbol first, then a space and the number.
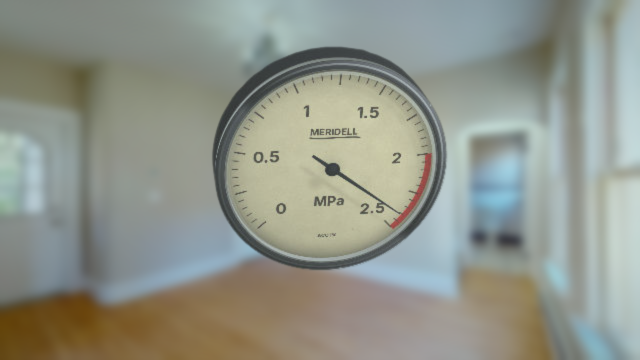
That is MPa 2.4
